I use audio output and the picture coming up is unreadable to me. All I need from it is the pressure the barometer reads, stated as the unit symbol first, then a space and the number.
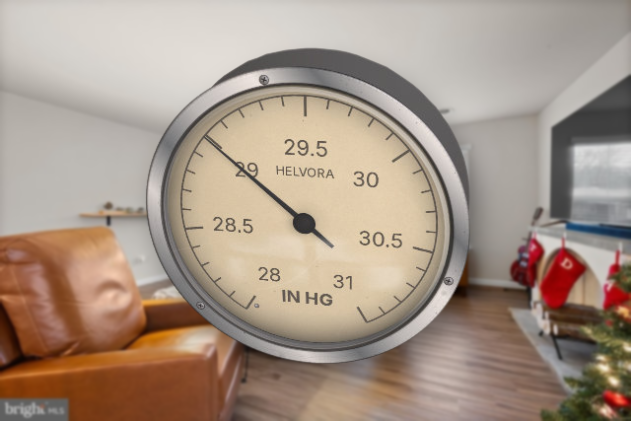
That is inHg 29
